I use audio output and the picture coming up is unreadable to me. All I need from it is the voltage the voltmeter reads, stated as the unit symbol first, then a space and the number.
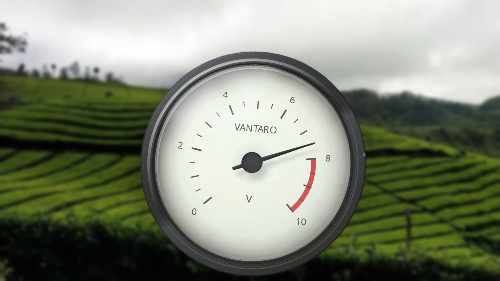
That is V 7.5
